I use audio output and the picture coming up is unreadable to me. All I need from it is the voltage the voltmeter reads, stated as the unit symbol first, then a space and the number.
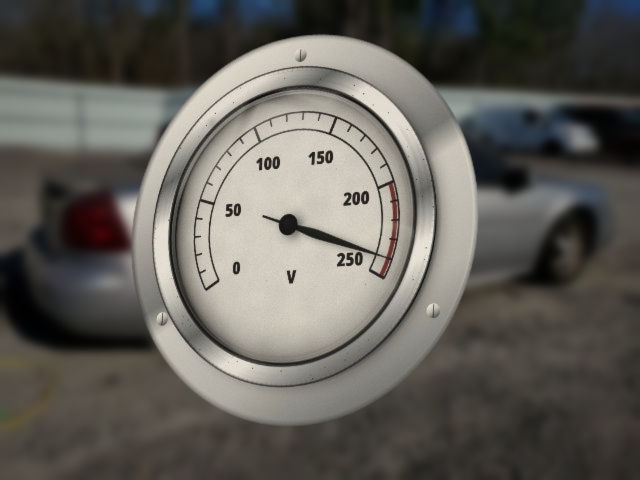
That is V 240
